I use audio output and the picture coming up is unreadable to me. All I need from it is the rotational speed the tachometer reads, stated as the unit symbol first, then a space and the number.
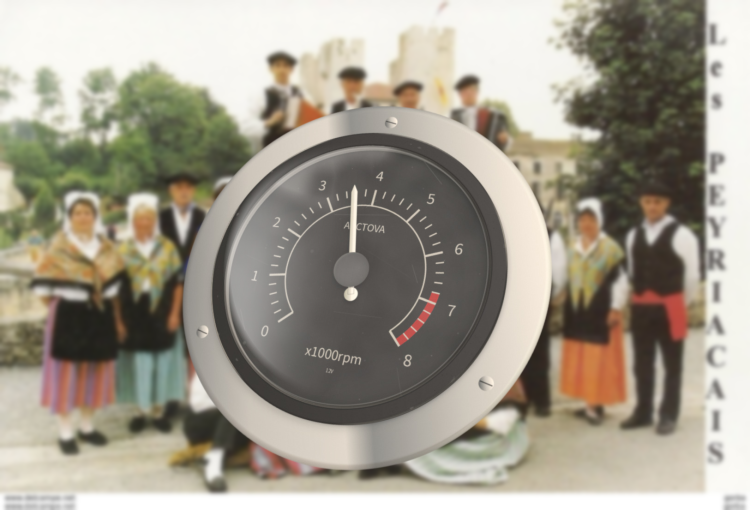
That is rpm 3600
